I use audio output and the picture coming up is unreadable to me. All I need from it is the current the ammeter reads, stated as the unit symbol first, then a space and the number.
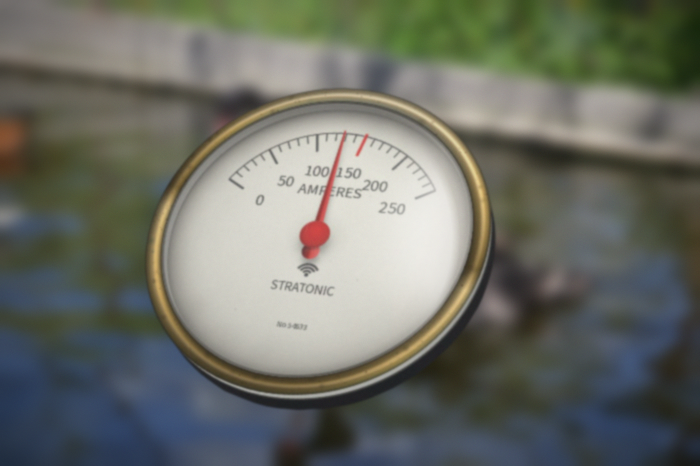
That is A 130
